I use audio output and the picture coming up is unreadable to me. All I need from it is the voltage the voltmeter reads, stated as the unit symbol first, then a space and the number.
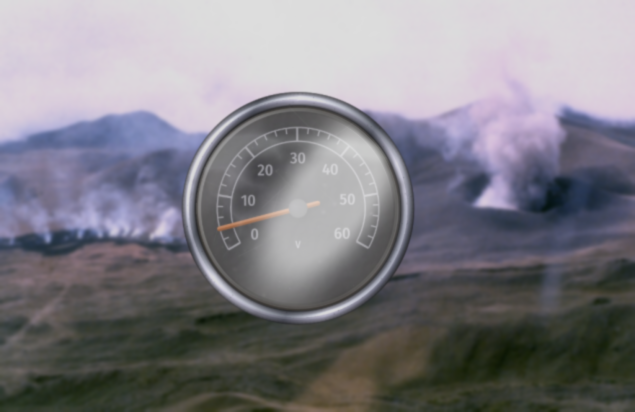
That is V 4
